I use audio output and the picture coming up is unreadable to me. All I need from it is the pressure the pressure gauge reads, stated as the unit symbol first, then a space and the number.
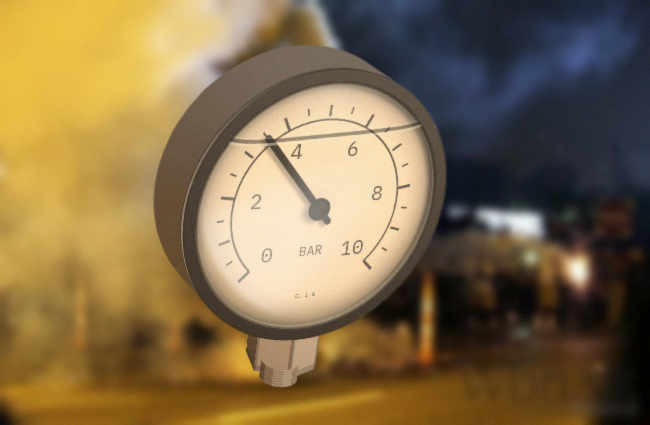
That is bar 3.5
